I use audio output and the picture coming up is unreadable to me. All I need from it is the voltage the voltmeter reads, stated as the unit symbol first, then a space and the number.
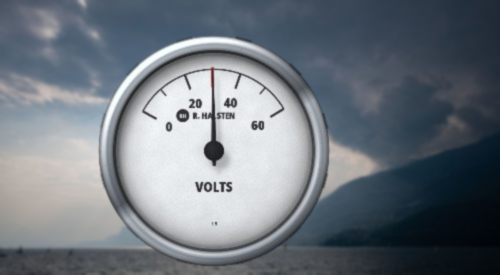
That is V 30
